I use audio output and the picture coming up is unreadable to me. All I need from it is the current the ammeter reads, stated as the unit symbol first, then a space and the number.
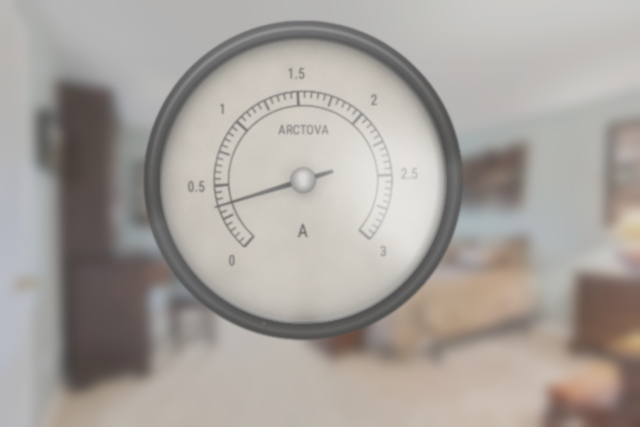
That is A 0.35
